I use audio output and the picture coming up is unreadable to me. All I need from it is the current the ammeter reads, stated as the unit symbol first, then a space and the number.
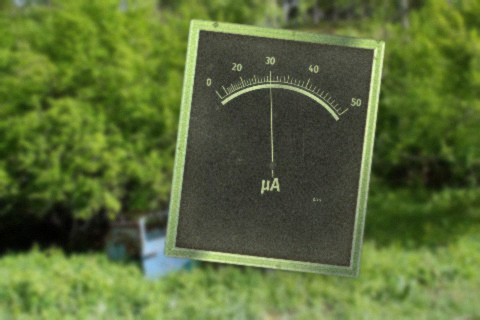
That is µA 30
